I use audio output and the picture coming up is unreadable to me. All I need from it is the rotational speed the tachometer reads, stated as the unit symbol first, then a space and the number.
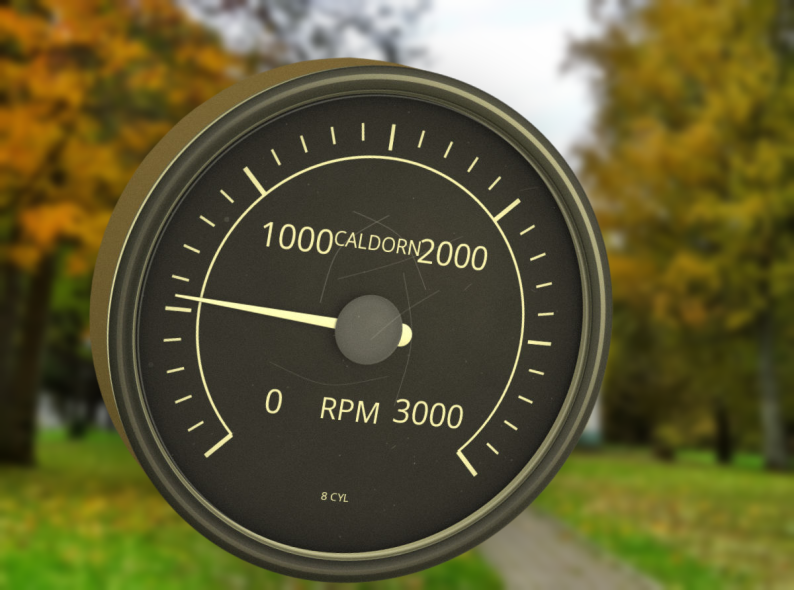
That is rpm 550
